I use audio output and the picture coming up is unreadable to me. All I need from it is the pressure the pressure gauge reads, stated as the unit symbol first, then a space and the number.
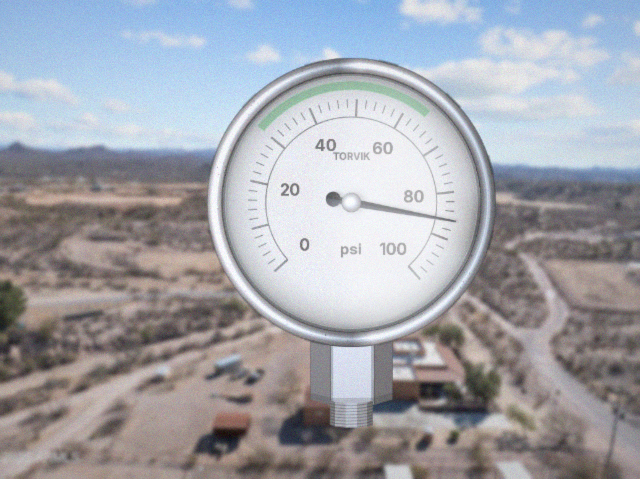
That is psi 86
